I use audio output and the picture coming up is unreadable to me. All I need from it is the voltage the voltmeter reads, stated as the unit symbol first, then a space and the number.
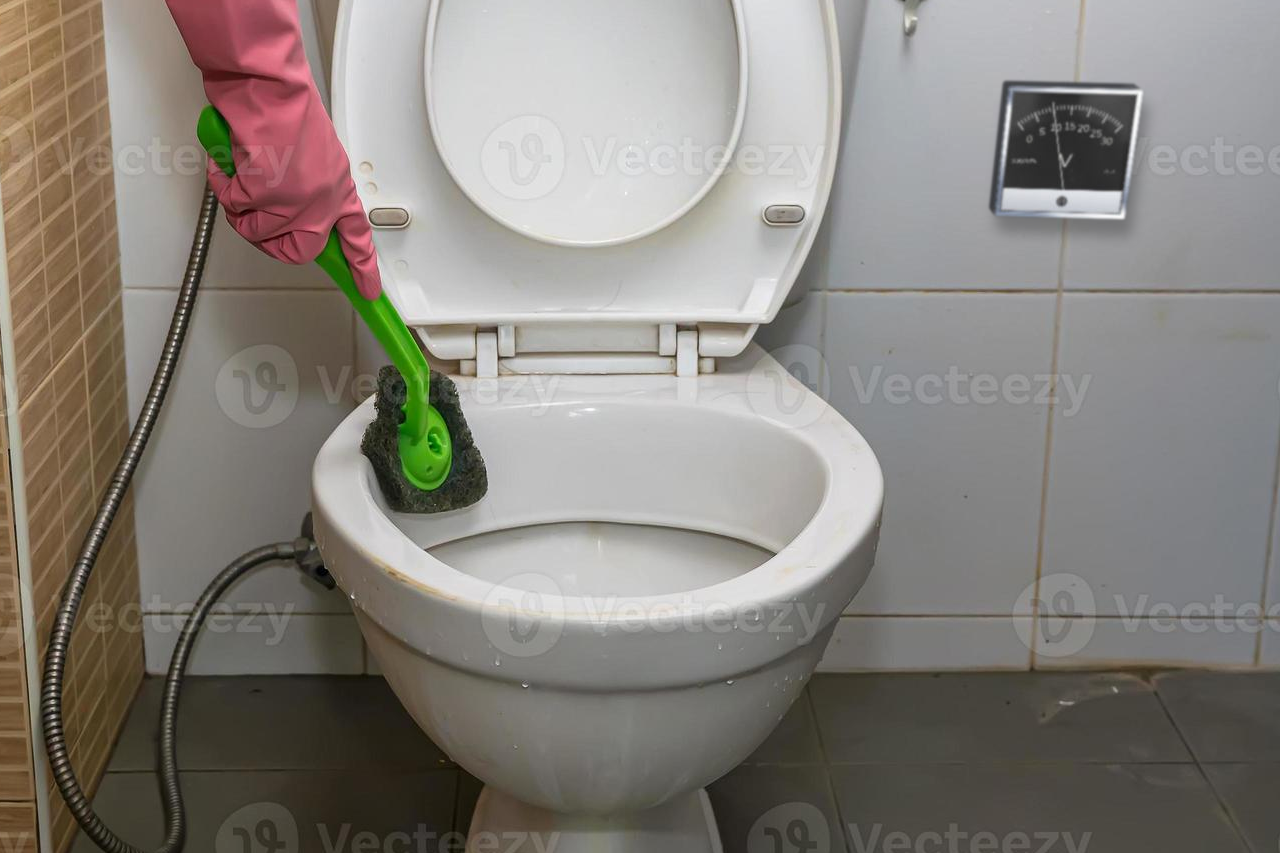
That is V 10
